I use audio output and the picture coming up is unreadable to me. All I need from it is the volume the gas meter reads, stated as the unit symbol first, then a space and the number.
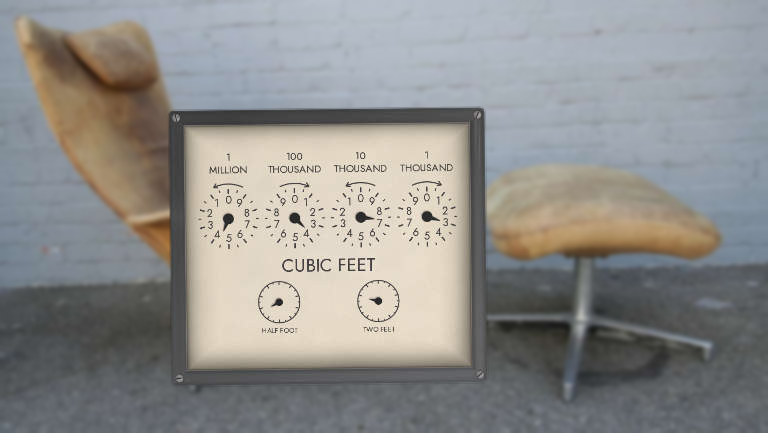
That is ft³ 437300
